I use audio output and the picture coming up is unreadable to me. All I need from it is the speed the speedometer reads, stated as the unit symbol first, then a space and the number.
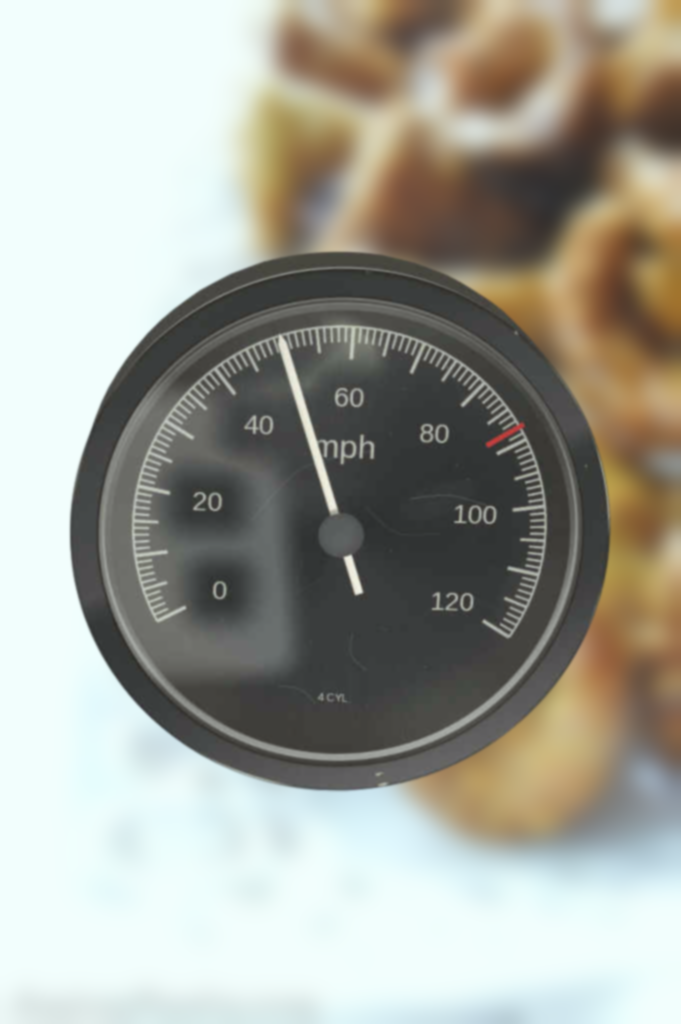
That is mph 50
